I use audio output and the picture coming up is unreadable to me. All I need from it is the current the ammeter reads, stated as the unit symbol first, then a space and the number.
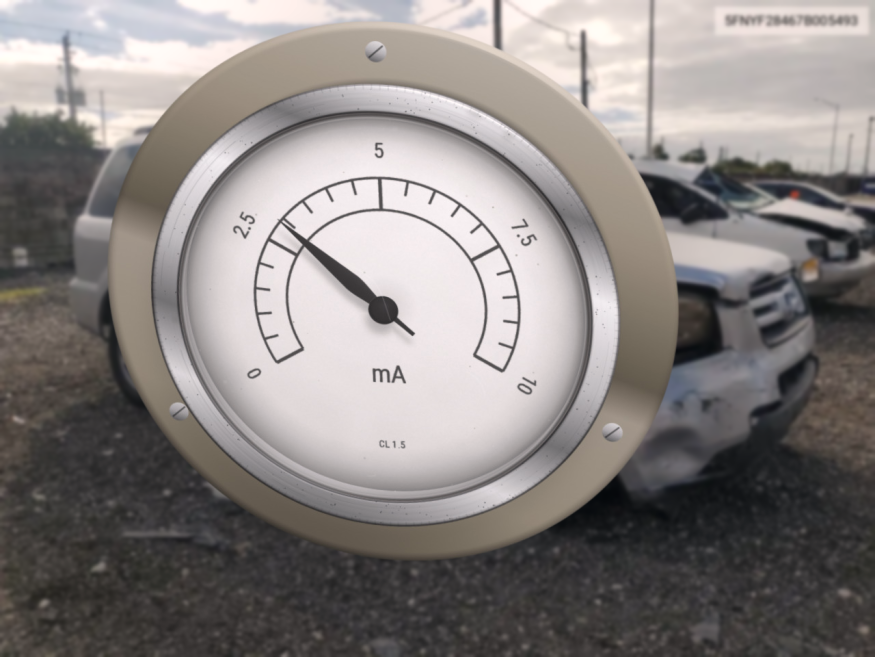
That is mA 3
